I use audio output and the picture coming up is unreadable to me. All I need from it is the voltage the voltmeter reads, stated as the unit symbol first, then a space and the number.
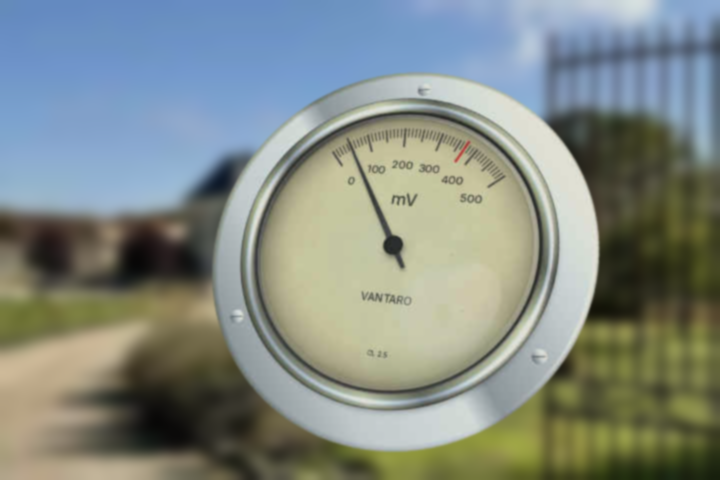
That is mV 50
